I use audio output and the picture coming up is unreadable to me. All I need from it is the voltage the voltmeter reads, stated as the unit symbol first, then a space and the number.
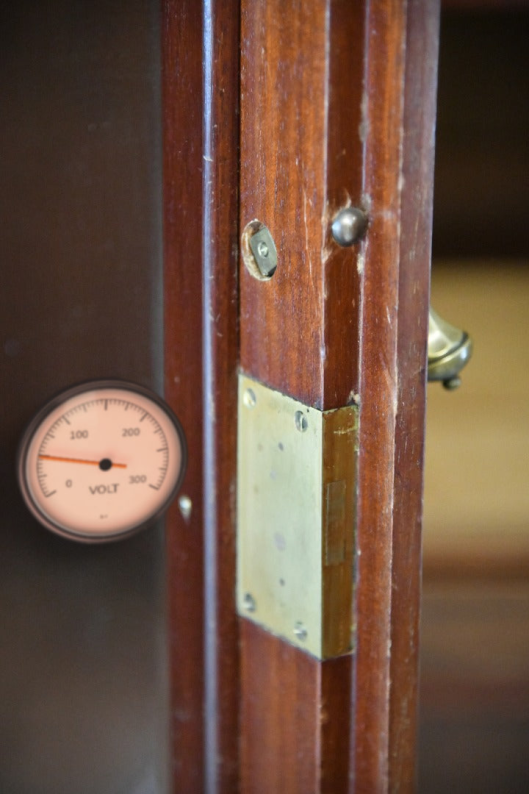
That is V 50
